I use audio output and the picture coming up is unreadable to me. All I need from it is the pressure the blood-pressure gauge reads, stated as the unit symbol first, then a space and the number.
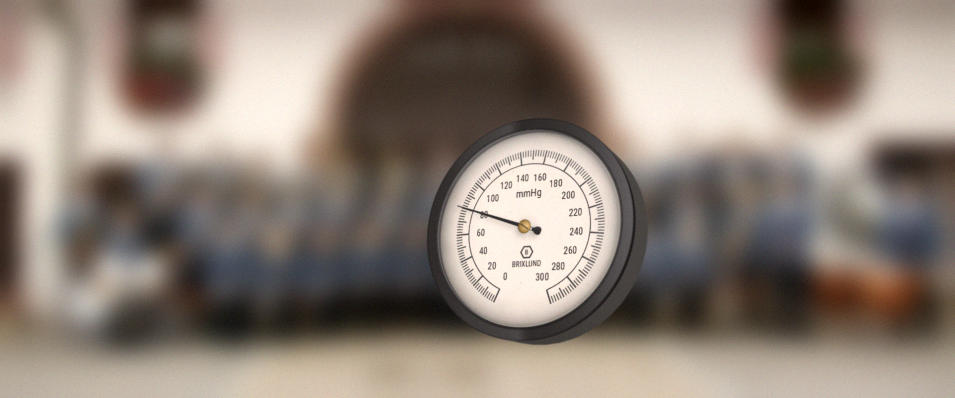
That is mmHg 80
